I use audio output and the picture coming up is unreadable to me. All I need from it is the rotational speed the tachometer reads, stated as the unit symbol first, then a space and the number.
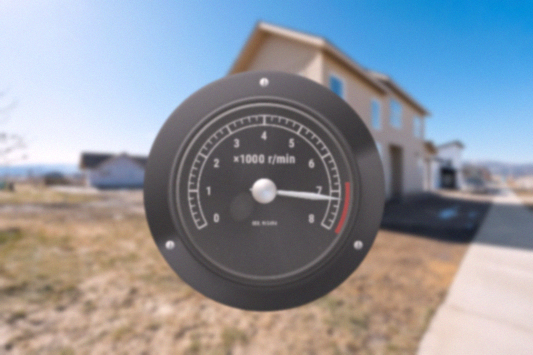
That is rpm 7200
